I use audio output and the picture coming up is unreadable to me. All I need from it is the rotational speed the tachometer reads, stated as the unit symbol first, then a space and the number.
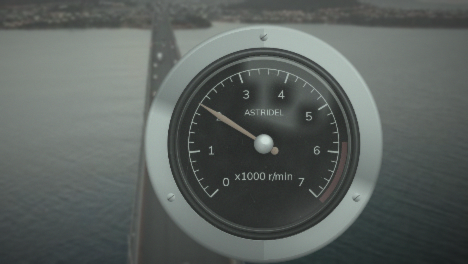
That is rpm 2000
